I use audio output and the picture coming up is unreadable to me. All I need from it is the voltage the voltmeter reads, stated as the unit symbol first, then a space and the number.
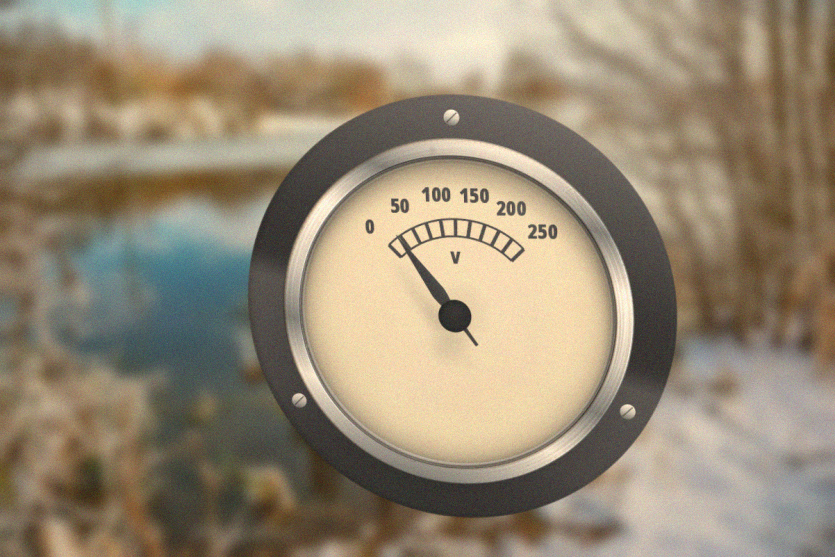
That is V 25
